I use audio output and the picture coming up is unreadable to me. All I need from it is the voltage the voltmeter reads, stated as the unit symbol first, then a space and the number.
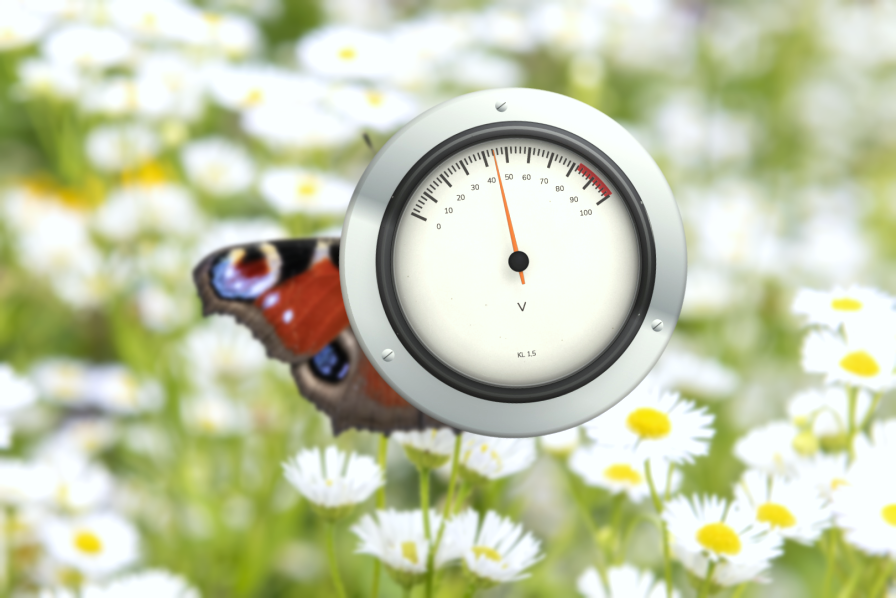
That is V 44
